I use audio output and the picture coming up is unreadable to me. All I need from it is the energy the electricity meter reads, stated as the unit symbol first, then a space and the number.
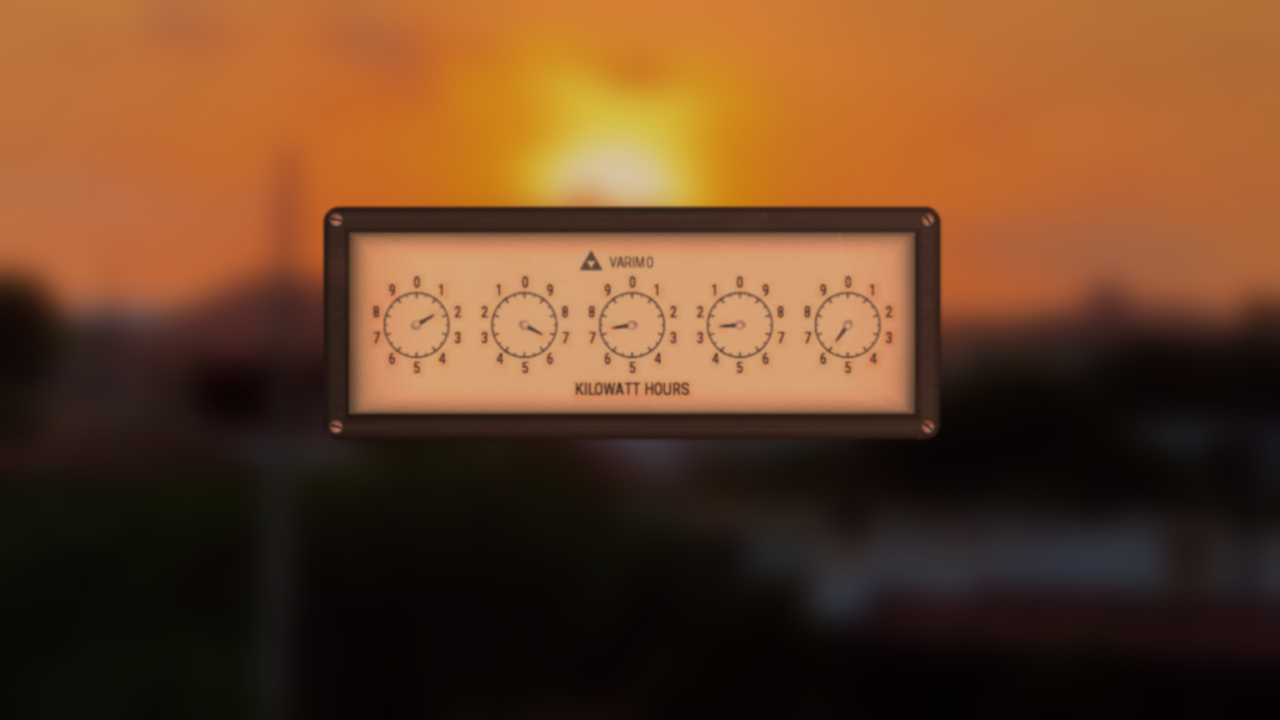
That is kWh 16726
